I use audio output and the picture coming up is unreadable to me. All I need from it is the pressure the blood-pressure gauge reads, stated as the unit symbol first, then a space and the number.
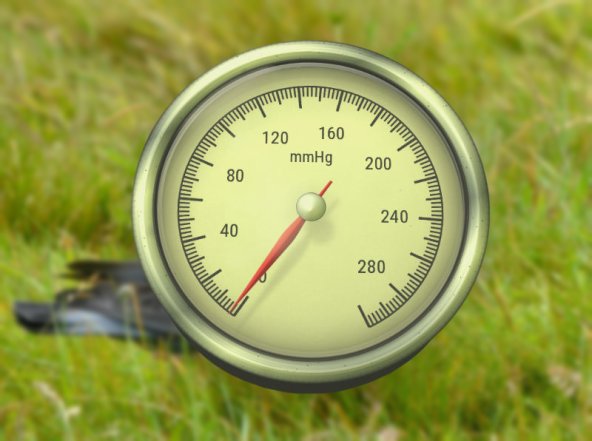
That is mmHg 2
